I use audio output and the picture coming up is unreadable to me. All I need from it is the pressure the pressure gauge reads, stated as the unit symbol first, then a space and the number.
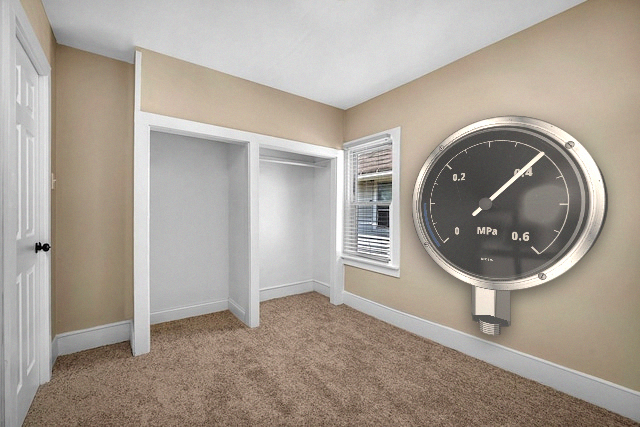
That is MPa 0.4
